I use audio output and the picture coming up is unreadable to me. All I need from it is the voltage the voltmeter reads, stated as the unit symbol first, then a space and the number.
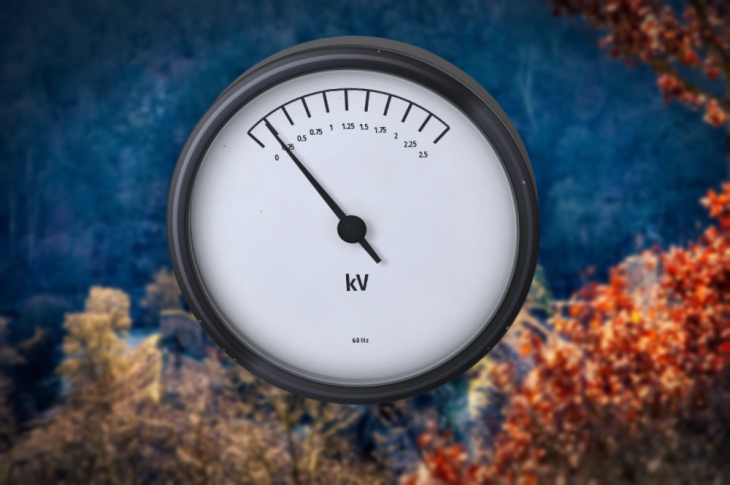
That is kV 0.25
